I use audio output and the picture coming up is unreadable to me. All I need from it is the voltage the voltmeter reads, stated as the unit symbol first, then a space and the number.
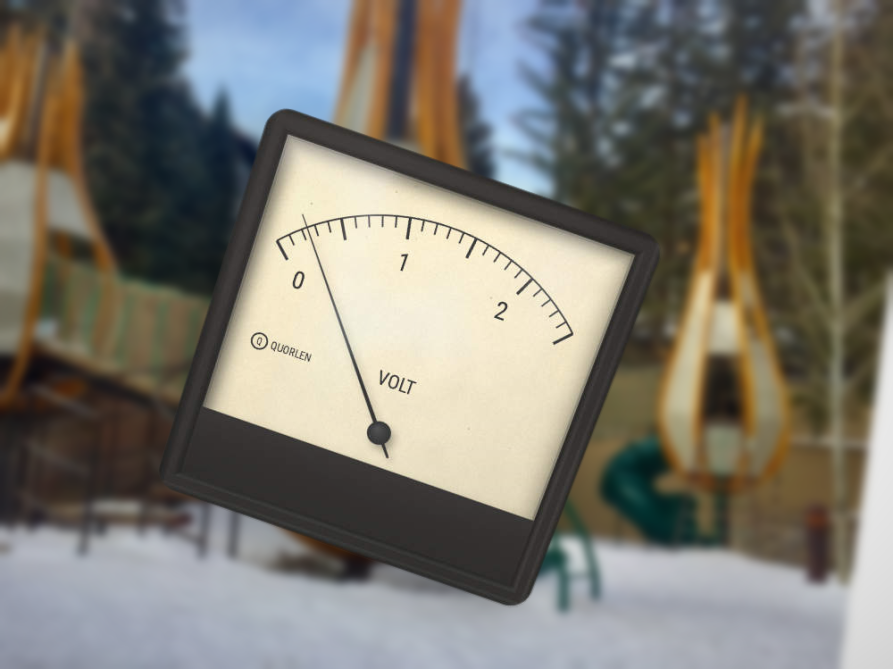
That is V 0.25
